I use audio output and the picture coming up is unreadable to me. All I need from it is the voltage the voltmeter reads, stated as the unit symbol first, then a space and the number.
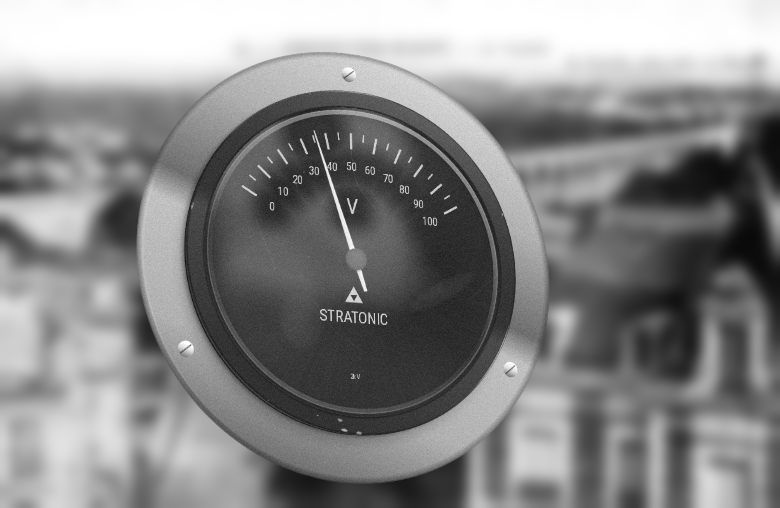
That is V 35
